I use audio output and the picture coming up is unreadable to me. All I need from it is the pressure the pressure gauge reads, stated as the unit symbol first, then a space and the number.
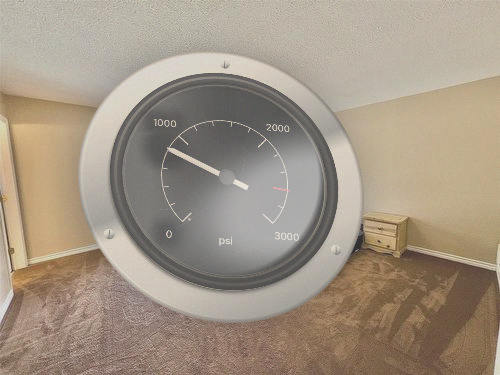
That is psi 800
